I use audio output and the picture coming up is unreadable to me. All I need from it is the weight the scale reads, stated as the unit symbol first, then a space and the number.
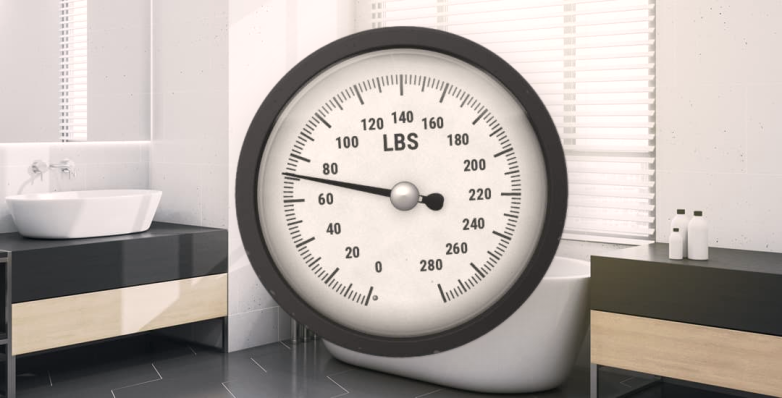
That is lb 72
